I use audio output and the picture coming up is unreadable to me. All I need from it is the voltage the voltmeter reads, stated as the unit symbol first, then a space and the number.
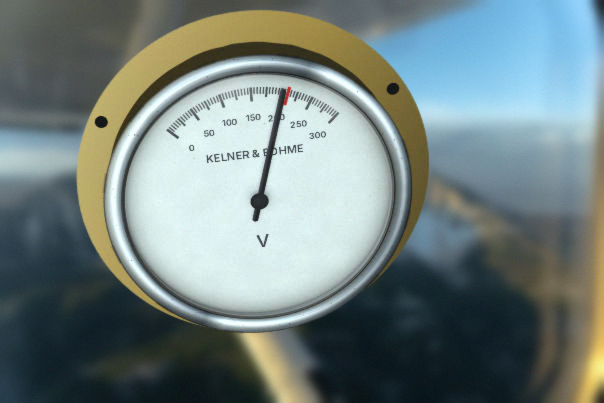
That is V 200
